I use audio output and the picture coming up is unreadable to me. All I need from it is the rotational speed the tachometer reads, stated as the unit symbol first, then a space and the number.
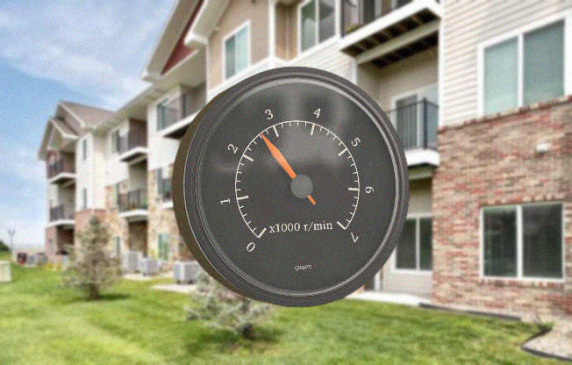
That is rpm 2600
